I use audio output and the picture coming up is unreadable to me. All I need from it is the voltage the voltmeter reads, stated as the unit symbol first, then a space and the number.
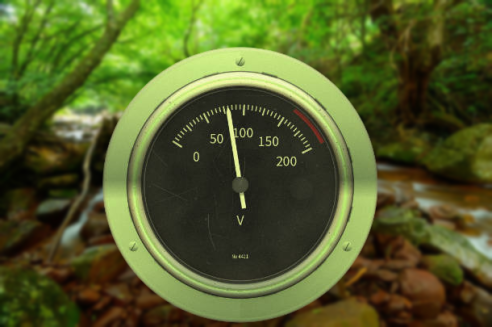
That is V 80
